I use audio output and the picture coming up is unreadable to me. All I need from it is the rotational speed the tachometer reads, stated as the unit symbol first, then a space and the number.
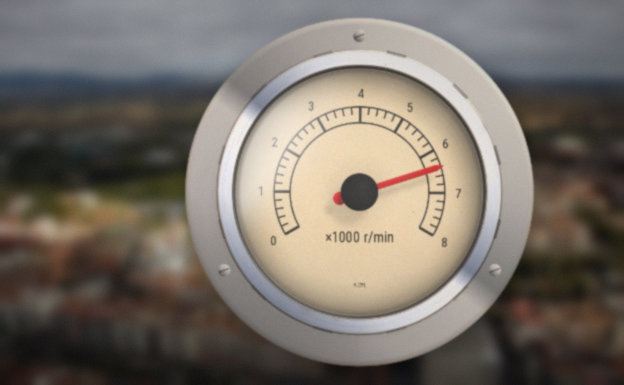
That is rpm 6400
